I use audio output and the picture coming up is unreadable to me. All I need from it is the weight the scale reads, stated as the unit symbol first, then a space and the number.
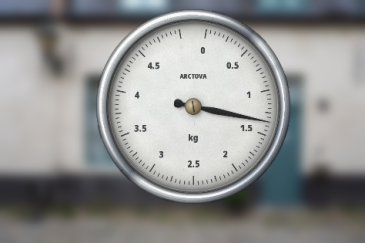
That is kg 1.35
